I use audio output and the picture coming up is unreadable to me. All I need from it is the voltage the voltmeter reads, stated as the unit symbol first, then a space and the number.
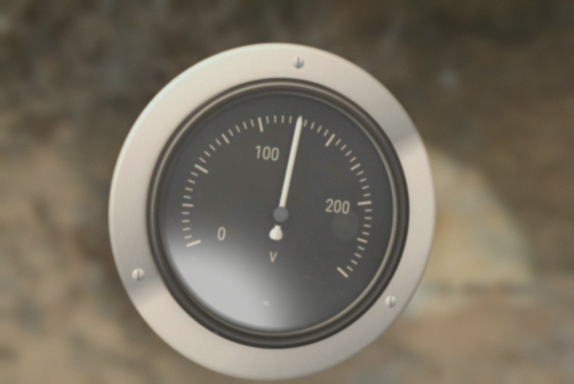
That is V 125
